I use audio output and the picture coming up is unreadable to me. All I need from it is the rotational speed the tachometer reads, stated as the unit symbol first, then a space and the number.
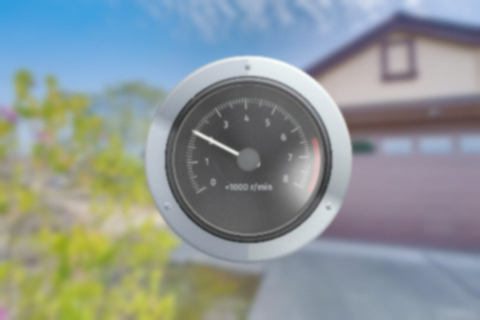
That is rpm 2000
